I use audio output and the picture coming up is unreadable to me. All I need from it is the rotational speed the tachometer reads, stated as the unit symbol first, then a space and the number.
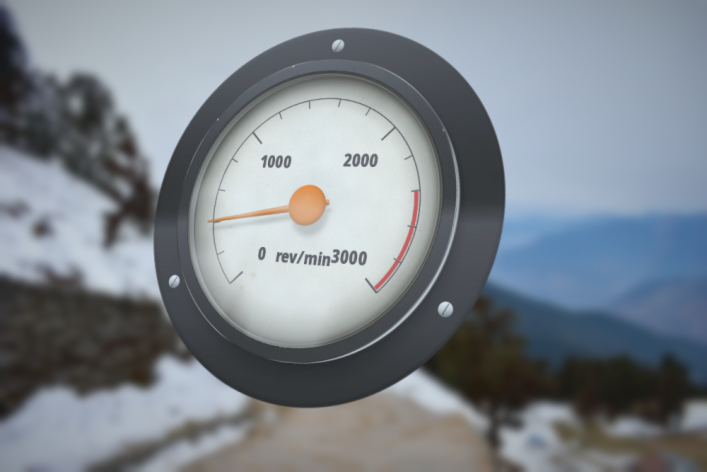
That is rpm 400
